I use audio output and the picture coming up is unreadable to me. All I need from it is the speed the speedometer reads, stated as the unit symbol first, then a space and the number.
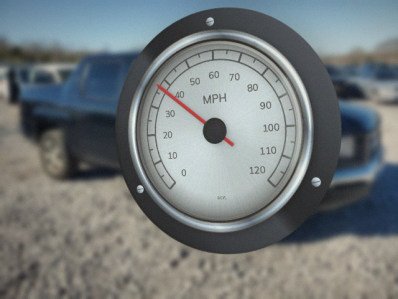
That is mph 37.5
